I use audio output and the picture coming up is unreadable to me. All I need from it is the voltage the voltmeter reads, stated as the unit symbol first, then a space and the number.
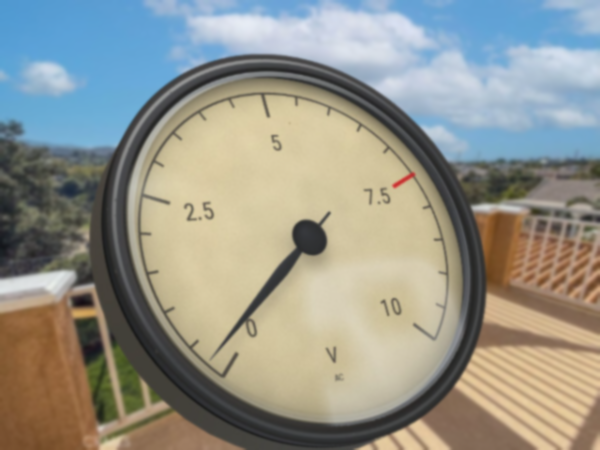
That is V 0.25
